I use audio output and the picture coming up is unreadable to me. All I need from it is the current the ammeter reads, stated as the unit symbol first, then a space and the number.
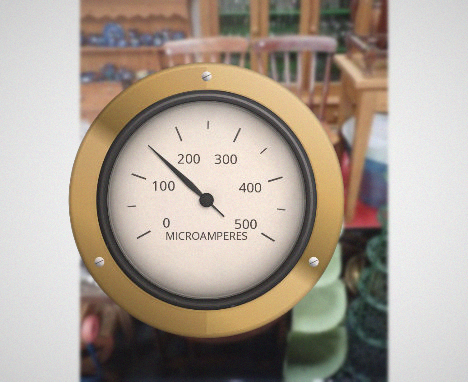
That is µA 150
